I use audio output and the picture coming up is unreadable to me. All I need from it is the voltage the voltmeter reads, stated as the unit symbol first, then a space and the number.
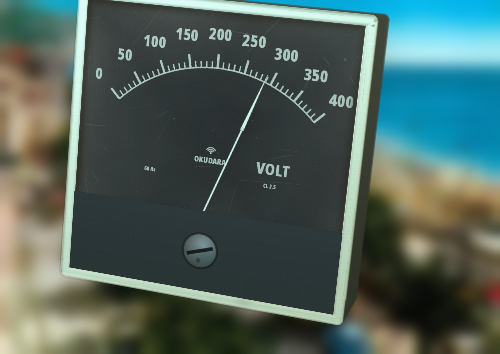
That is V 290
